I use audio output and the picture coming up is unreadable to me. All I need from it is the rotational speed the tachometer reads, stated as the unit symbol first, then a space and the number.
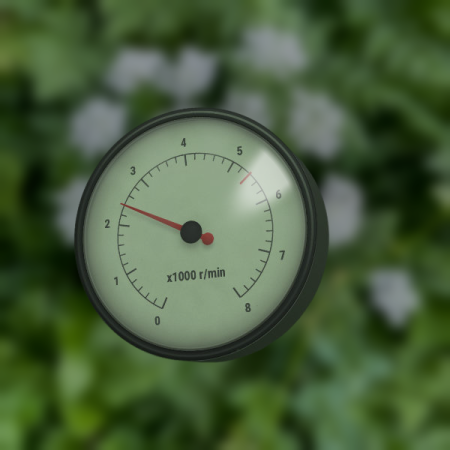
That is rpm 2400
